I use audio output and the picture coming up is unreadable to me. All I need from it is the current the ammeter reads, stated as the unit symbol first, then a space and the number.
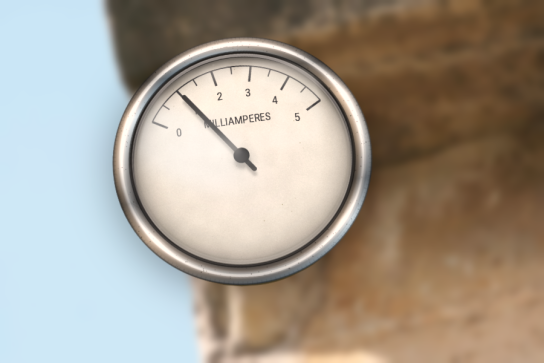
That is mA 1
